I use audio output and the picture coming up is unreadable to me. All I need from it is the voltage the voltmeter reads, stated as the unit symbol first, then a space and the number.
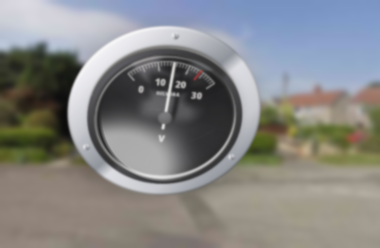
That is V 15
